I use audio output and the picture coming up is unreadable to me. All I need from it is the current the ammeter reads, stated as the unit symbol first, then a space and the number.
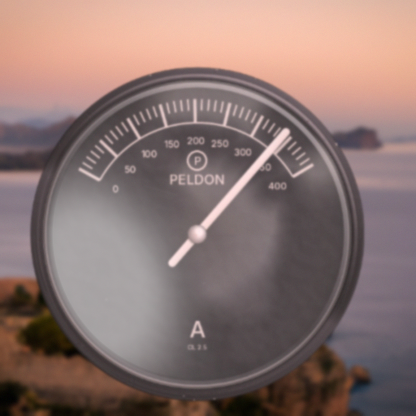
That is A 340
